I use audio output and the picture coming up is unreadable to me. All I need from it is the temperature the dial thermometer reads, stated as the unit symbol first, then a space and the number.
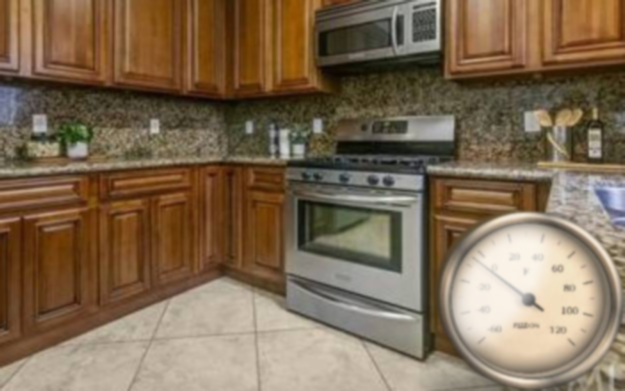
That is °F -5
